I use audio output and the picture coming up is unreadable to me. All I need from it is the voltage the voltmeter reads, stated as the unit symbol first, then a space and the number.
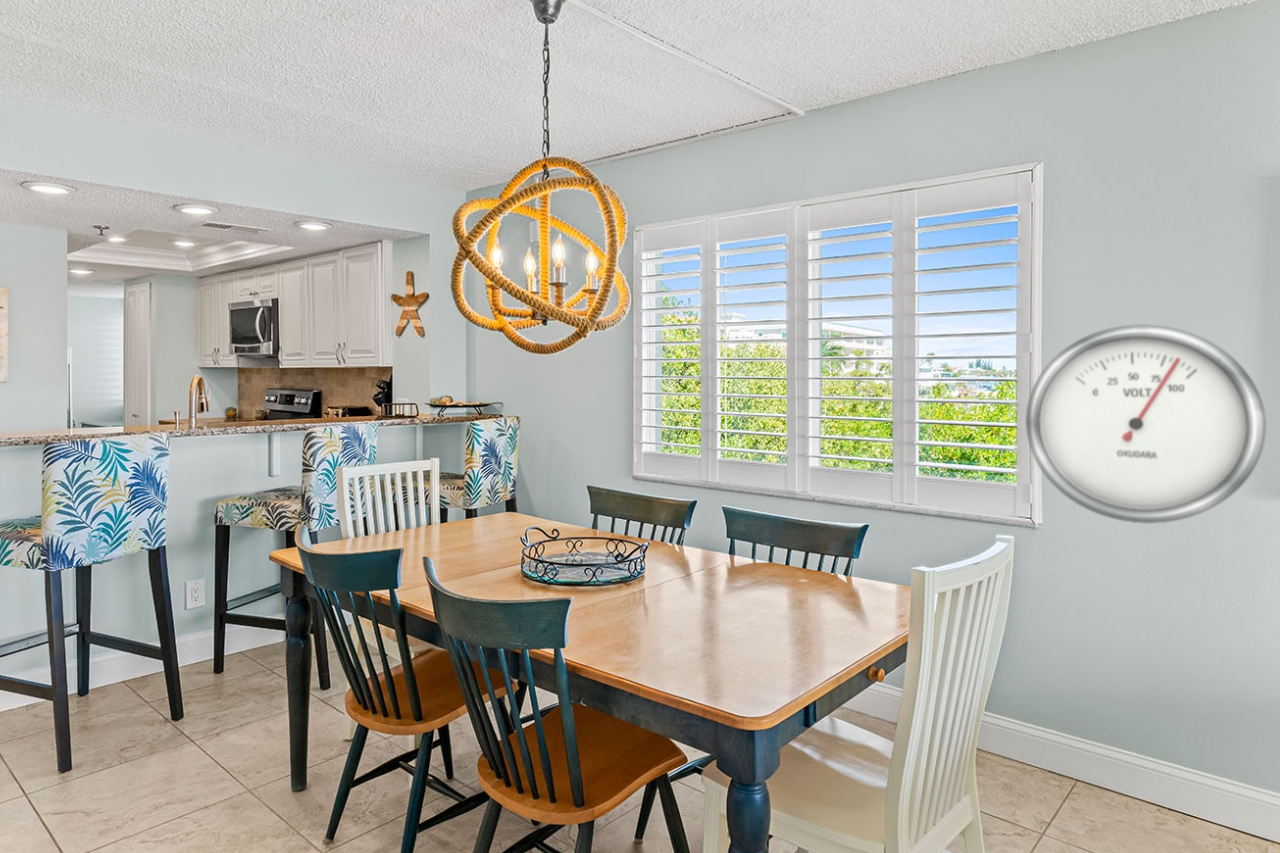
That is V 85
